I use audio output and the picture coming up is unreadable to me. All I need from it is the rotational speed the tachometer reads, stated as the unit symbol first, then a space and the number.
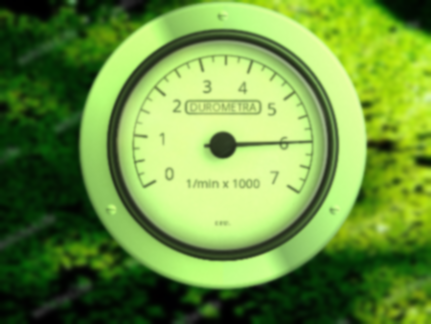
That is rpm 6000
